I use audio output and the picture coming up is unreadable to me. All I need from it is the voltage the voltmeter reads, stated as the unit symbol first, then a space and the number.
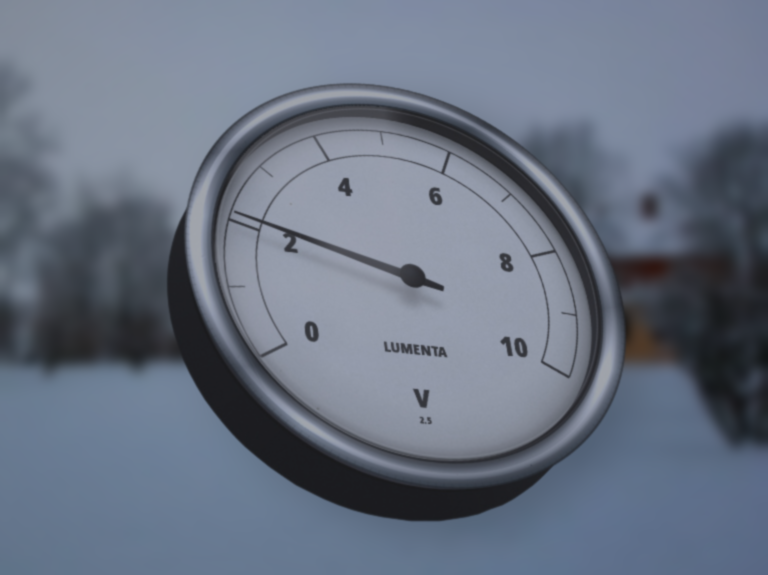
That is V 2
